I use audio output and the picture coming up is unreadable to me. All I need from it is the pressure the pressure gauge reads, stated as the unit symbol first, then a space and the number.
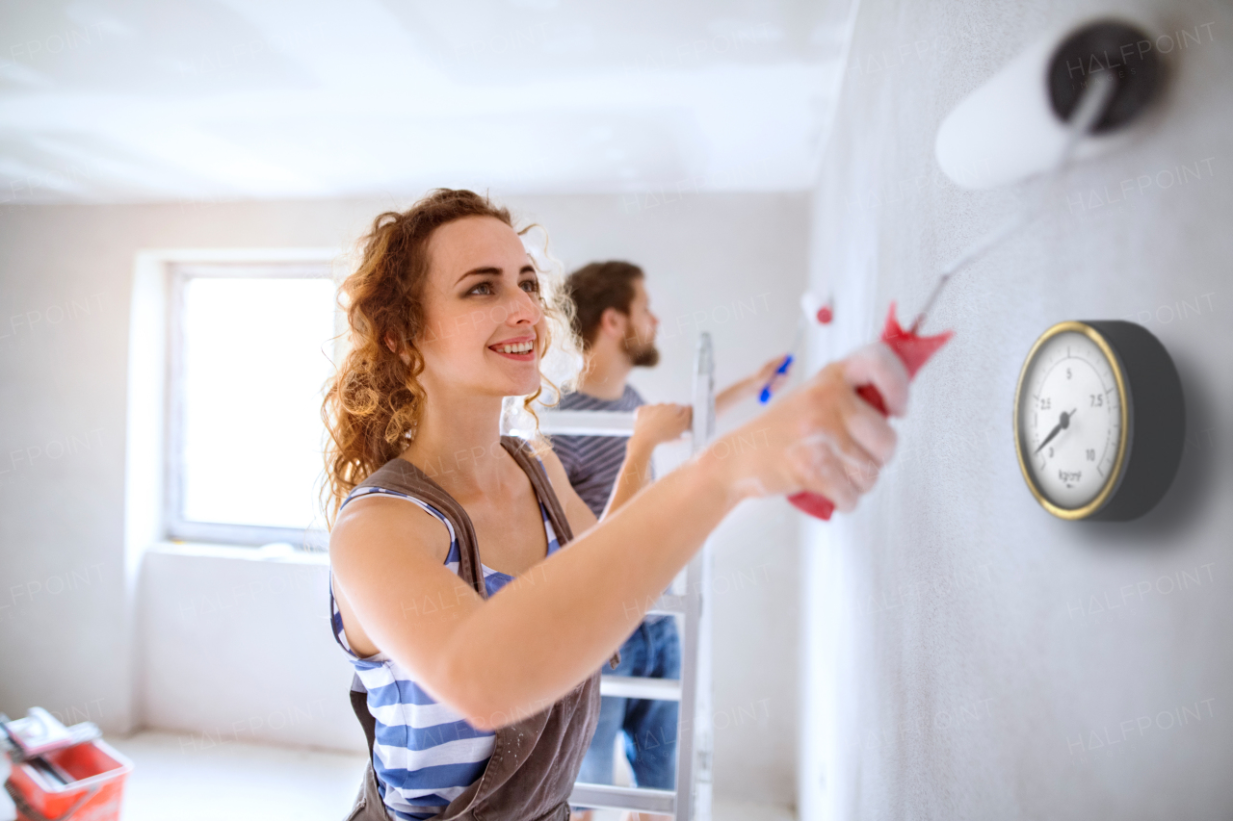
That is kg/cm² 0.5
